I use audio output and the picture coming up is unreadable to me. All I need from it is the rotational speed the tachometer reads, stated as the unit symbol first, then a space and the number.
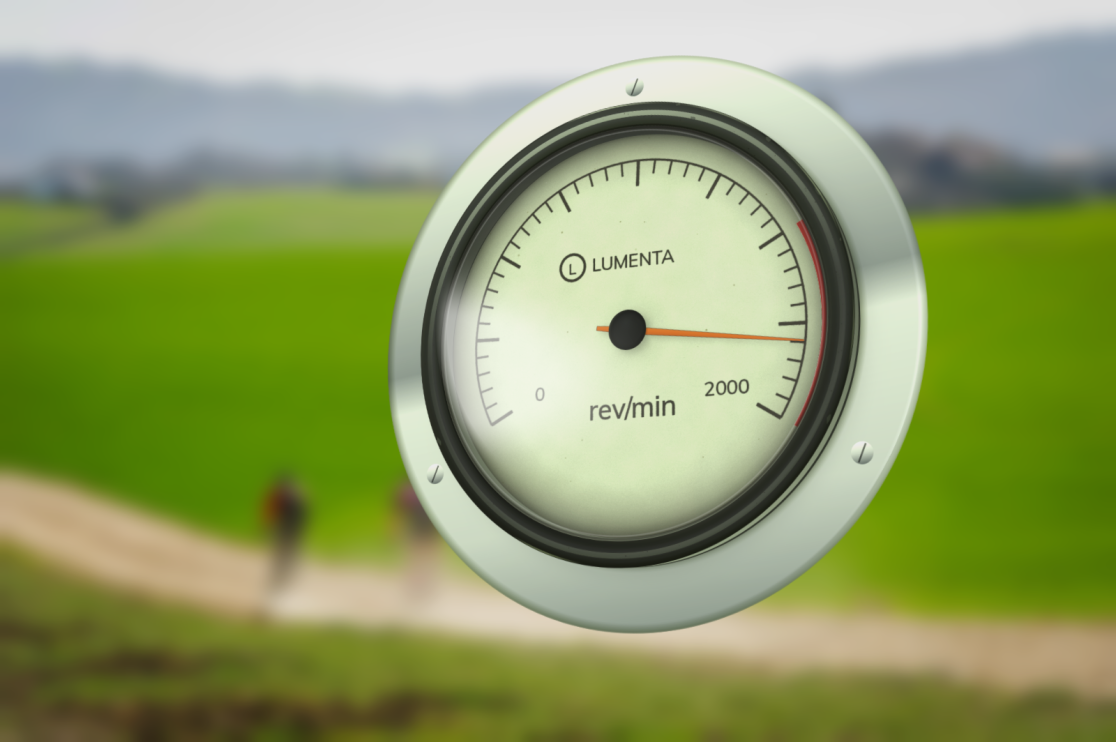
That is rpm 1800
